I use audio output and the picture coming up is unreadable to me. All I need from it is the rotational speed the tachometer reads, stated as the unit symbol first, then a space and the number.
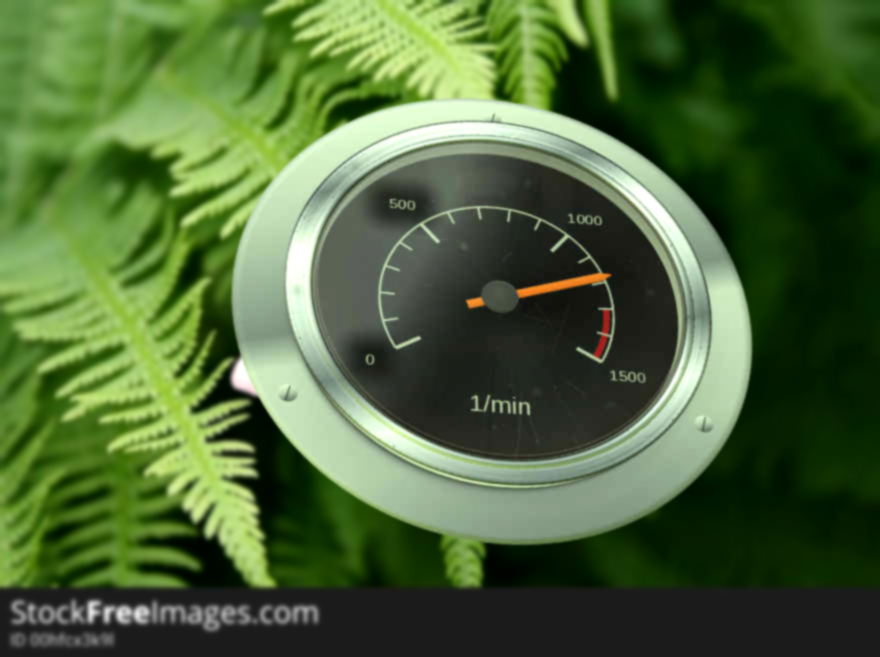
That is rpm 1200
